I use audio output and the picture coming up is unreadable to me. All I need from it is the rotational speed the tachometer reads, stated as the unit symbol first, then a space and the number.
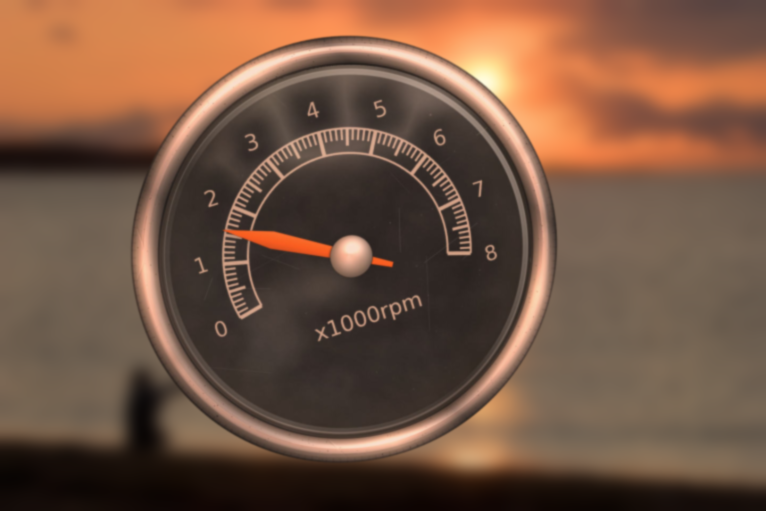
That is rpm 1600
